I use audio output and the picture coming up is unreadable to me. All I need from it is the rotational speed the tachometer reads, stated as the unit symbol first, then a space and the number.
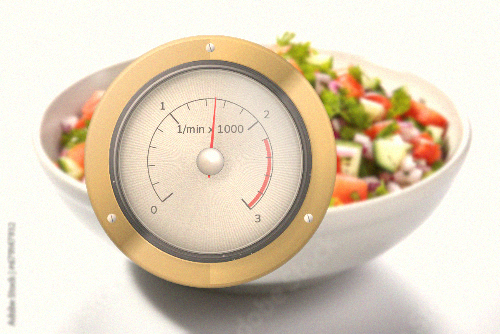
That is rpm 1500
